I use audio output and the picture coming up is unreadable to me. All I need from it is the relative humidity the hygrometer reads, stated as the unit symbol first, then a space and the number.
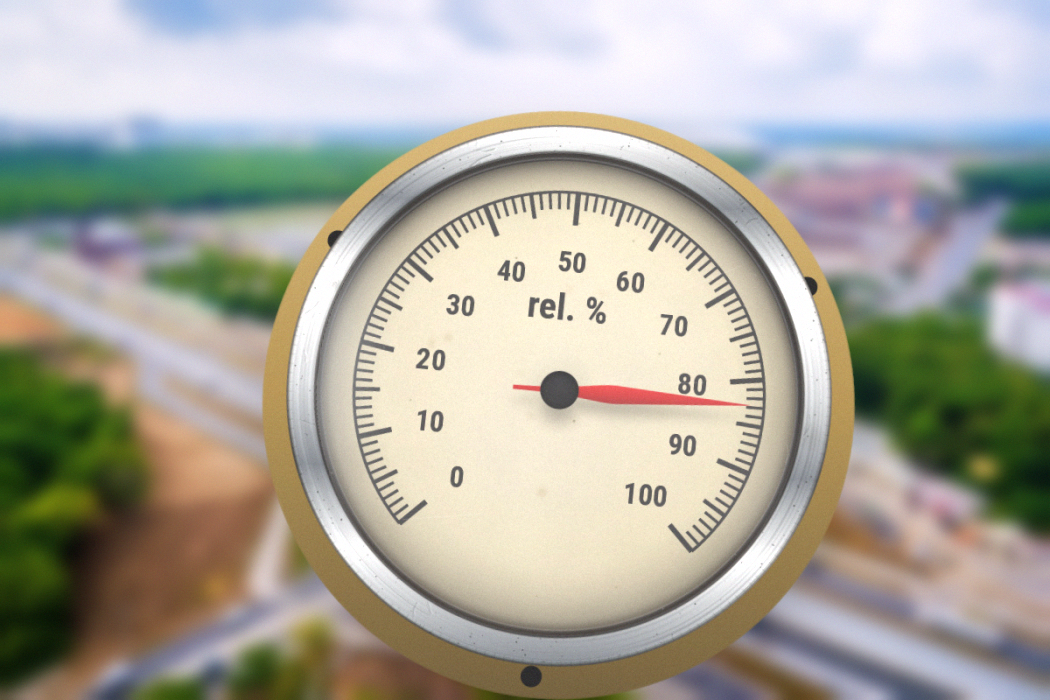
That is % 83
